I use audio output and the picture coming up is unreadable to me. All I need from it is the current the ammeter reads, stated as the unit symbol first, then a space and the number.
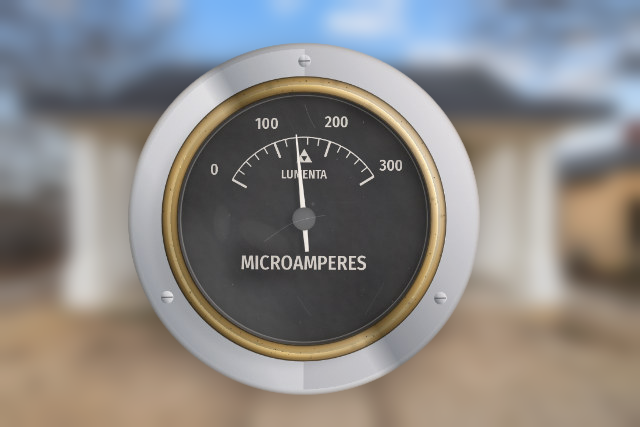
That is µA 140
